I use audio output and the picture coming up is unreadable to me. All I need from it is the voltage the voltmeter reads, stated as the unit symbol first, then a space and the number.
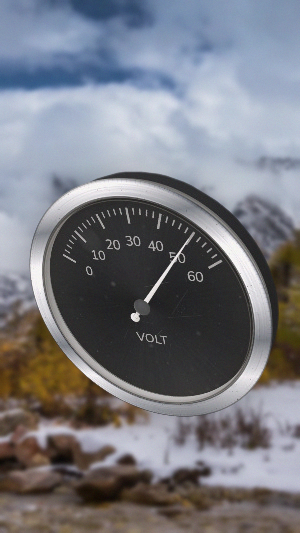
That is V 50
